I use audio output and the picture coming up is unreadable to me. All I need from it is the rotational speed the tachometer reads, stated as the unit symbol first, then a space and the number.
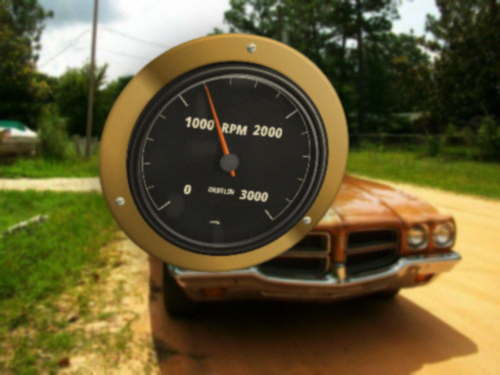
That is rpm 1200
